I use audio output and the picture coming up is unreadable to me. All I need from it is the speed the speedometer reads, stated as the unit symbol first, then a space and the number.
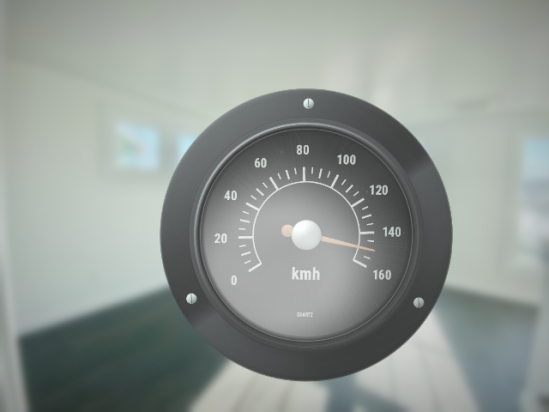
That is km/h 150
